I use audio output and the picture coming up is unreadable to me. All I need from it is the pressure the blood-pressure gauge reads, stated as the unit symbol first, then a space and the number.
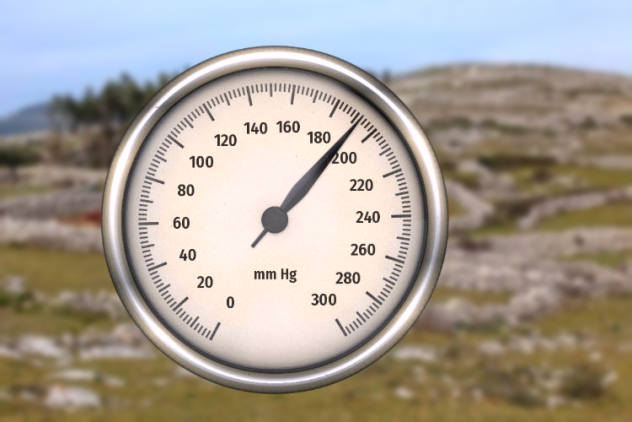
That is mmHg 192
